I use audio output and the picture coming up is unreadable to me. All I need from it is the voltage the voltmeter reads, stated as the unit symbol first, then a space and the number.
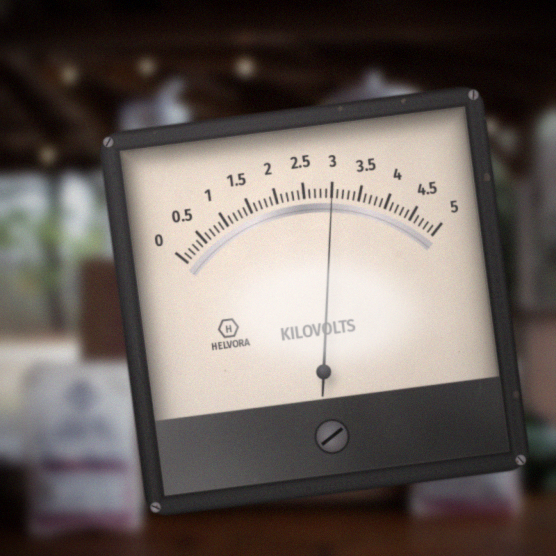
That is kV 3
